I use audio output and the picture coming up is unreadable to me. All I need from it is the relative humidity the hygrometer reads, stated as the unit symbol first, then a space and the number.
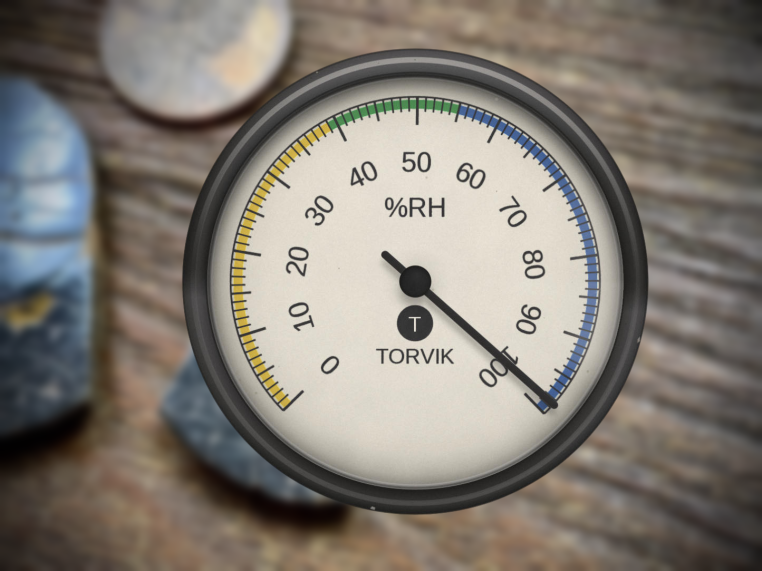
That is % 98.5
